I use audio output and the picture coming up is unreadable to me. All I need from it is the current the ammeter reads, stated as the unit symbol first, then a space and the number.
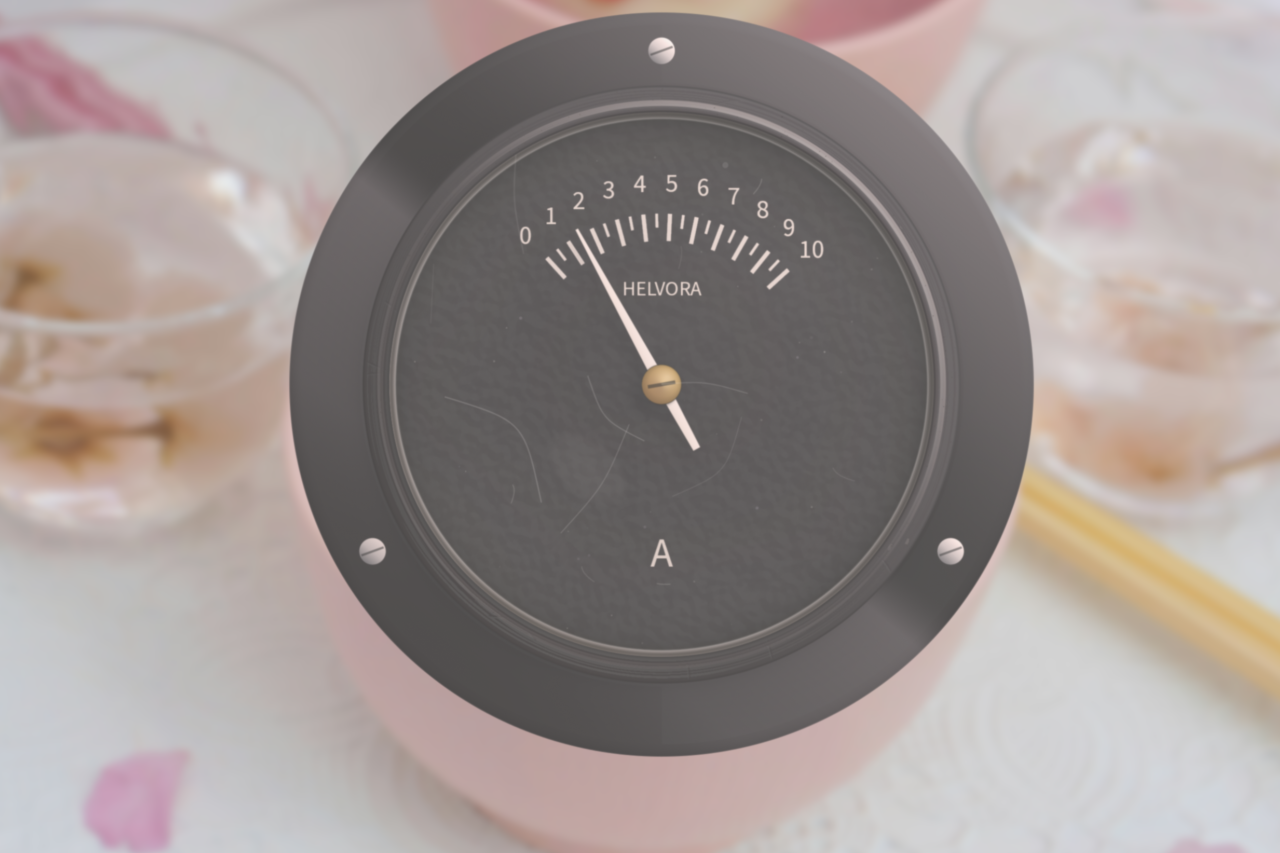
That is A 1.5
